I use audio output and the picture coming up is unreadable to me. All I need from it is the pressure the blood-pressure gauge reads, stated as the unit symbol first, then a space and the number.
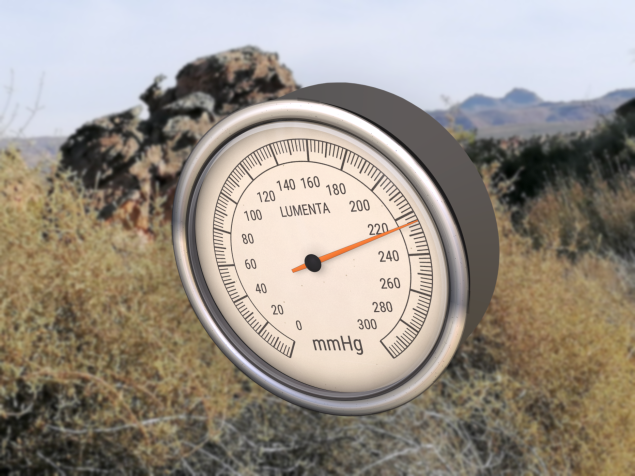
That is mmHg 224
